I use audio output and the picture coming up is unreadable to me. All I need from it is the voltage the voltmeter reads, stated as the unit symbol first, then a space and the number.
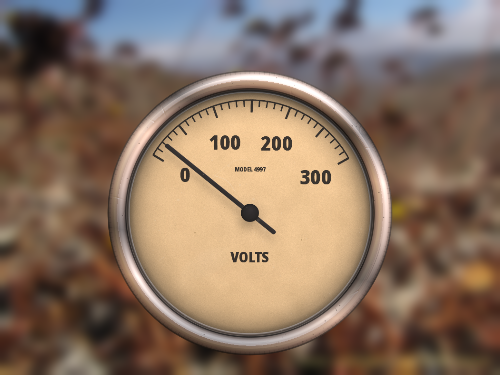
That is V 20
